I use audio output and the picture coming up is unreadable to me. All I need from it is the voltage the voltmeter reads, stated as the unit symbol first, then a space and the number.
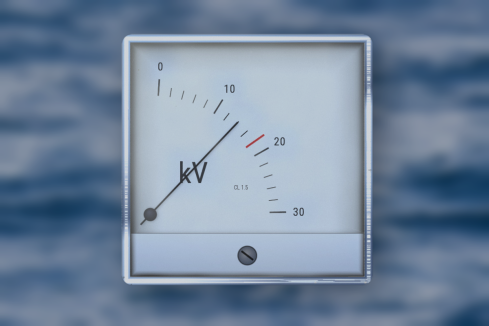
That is kV 14
